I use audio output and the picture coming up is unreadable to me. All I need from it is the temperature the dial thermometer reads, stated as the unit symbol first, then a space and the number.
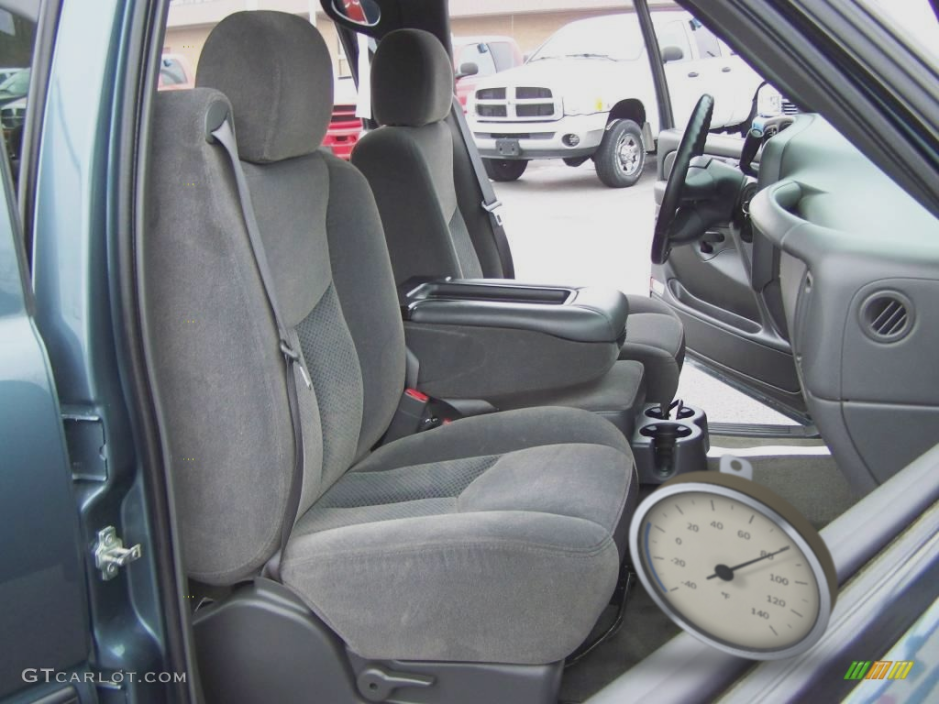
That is °F 80
